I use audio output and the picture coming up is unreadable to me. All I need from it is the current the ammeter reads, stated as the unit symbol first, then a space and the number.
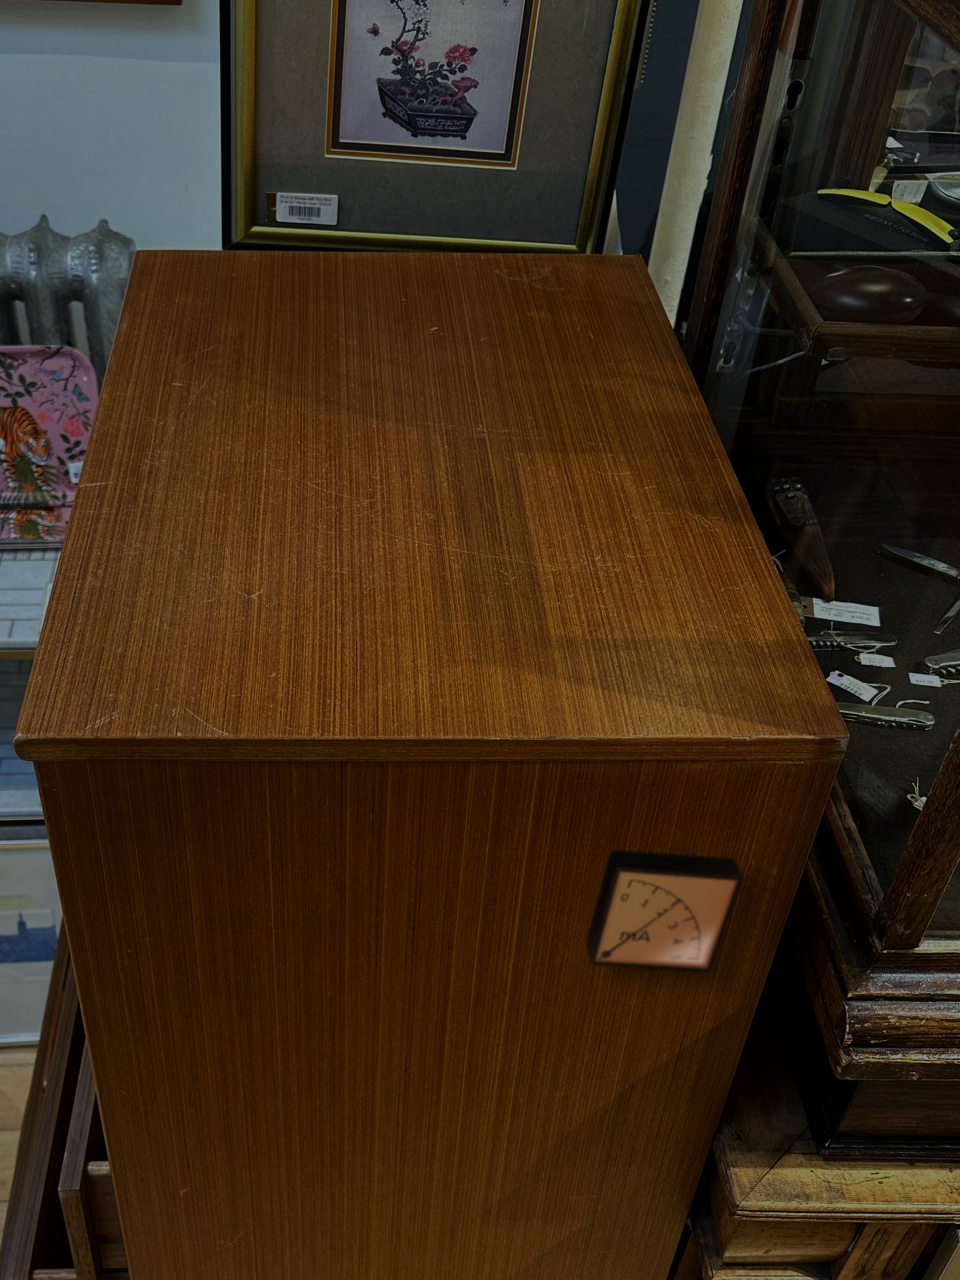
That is mA 2
